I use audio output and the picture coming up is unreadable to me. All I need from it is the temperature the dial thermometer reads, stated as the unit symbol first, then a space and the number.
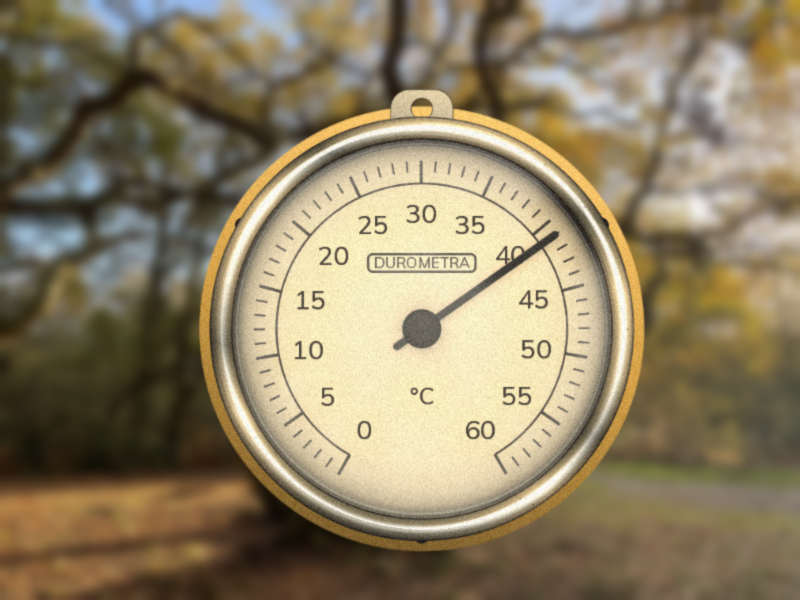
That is °C 41
